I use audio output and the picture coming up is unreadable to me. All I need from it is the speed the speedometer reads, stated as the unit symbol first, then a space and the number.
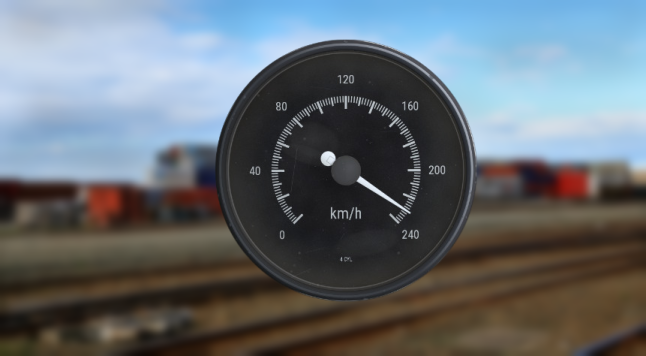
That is km/h 230
